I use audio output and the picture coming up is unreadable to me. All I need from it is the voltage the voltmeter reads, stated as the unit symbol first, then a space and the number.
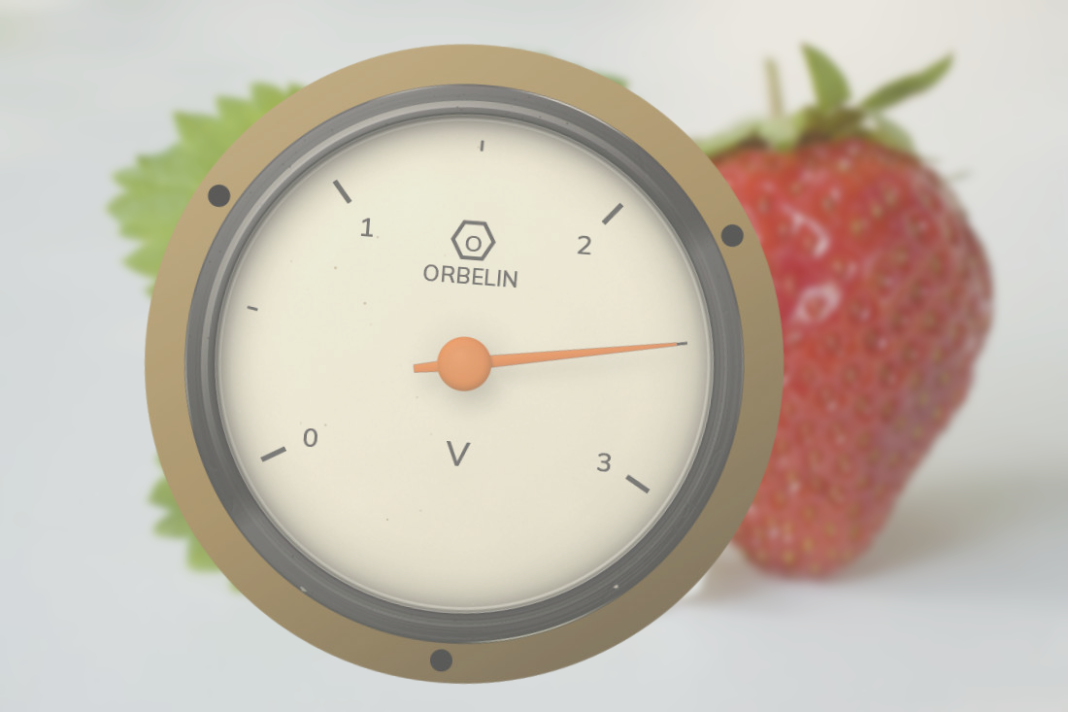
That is V 2.5
